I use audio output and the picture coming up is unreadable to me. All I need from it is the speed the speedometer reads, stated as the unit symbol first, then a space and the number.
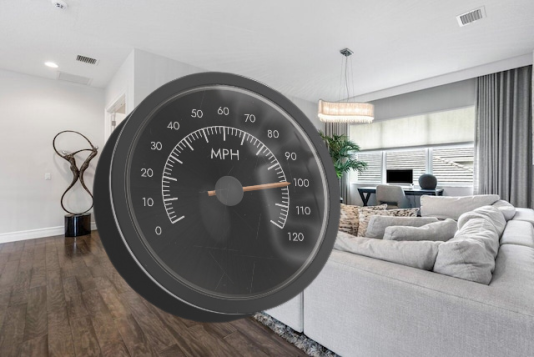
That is mph 100
